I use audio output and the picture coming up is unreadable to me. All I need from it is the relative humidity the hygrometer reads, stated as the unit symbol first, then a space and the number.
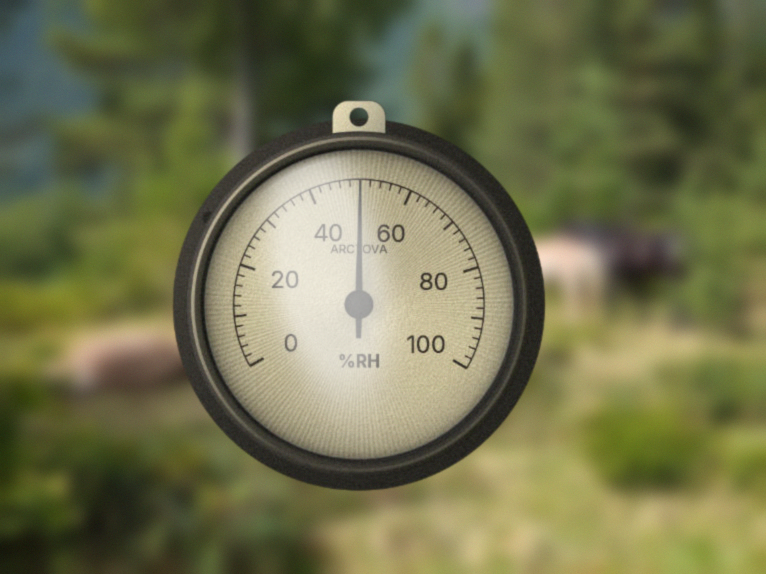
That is % 50
